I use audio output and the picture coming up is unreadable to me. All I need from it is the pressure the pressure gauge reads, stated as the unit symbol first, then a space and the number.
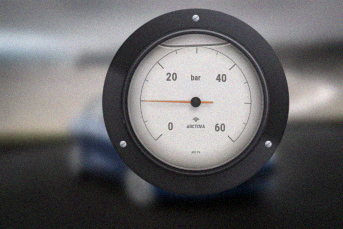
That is bar 10
